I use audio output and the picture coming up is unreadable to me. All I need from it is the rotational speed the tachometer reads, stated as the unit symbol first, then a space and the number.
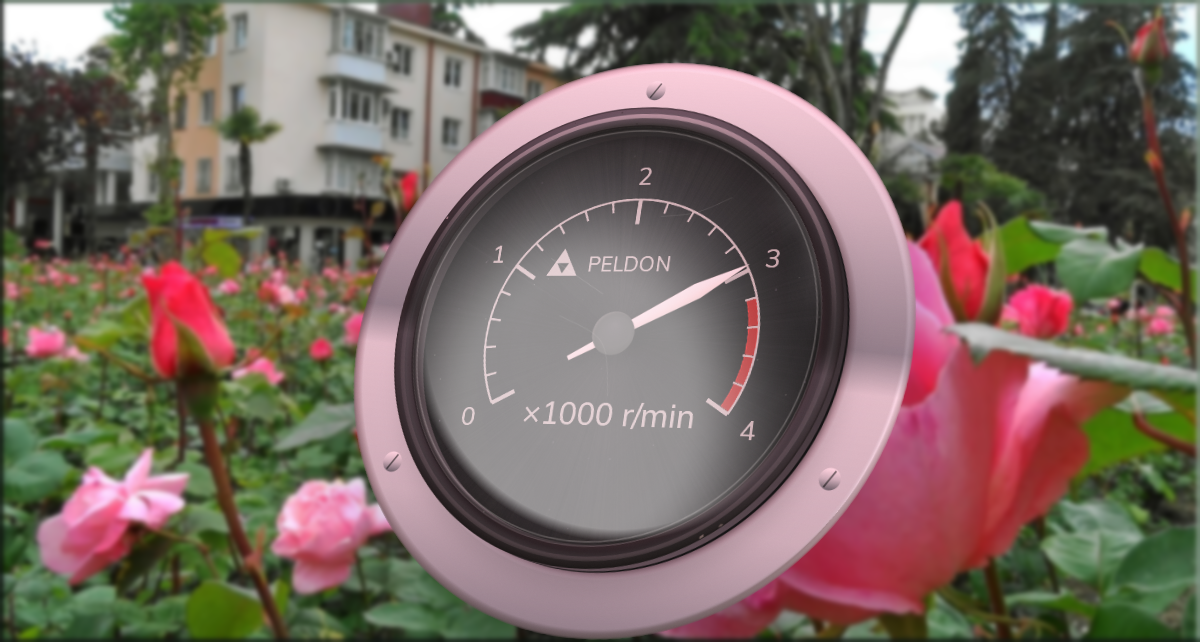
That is rpm 3000
